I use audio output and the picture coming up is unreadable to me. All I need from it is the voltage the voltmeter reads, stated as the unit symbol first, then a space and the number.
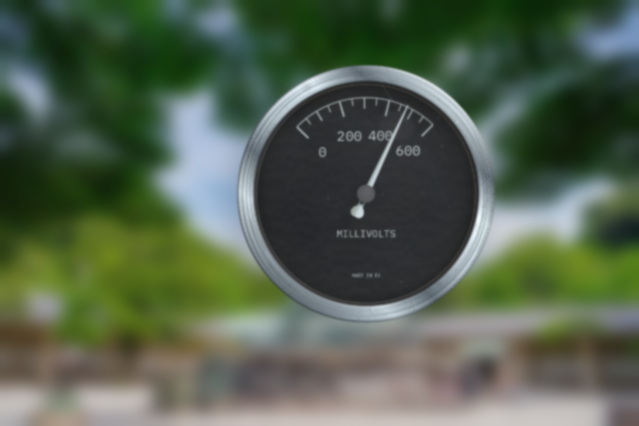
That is mV 475
